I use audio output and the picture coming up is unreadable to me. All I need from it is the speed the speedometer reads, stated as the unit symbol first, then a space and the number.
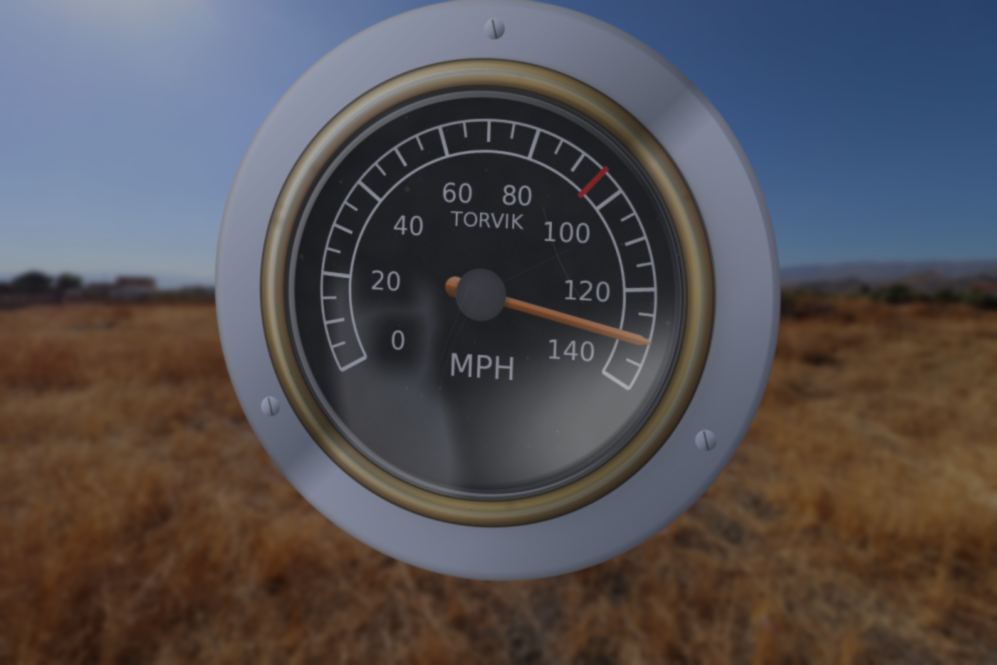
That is mph 130
